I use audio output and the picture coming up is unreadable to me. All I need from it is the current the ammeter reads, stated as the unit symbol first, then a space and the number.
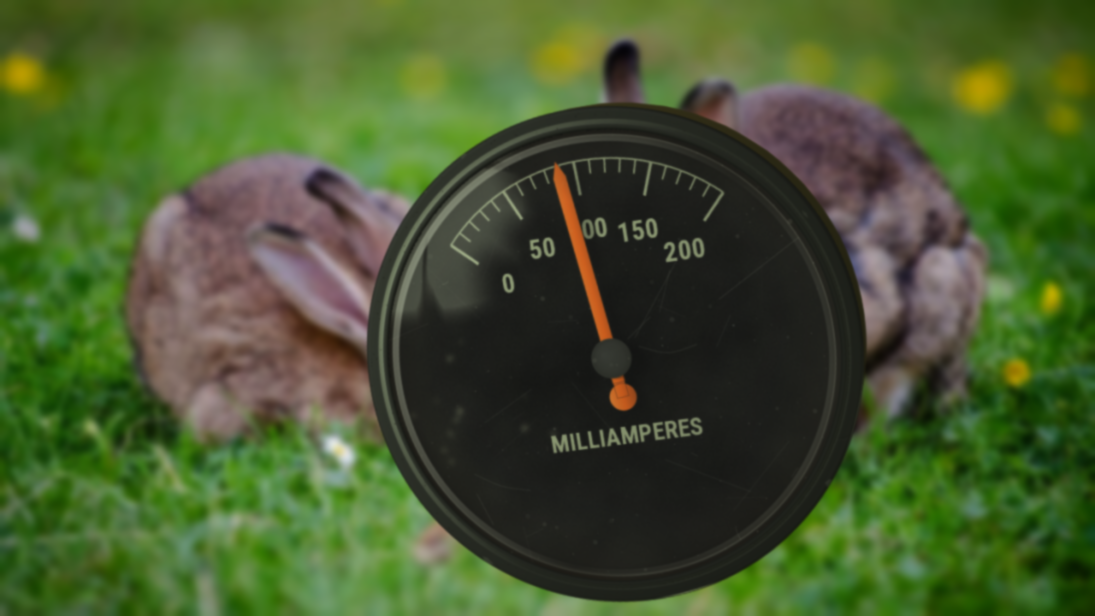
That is mA 90
